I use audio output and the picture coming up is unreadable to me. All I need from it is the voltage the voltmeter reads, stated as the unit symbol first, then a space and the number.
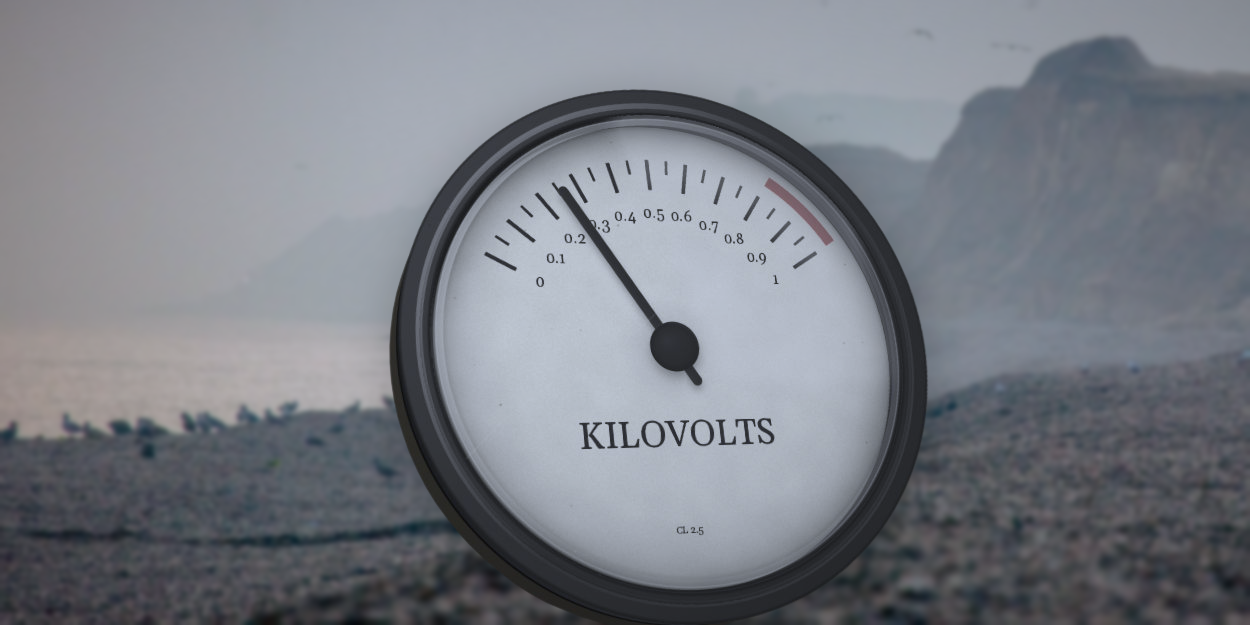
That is kV 0.25
